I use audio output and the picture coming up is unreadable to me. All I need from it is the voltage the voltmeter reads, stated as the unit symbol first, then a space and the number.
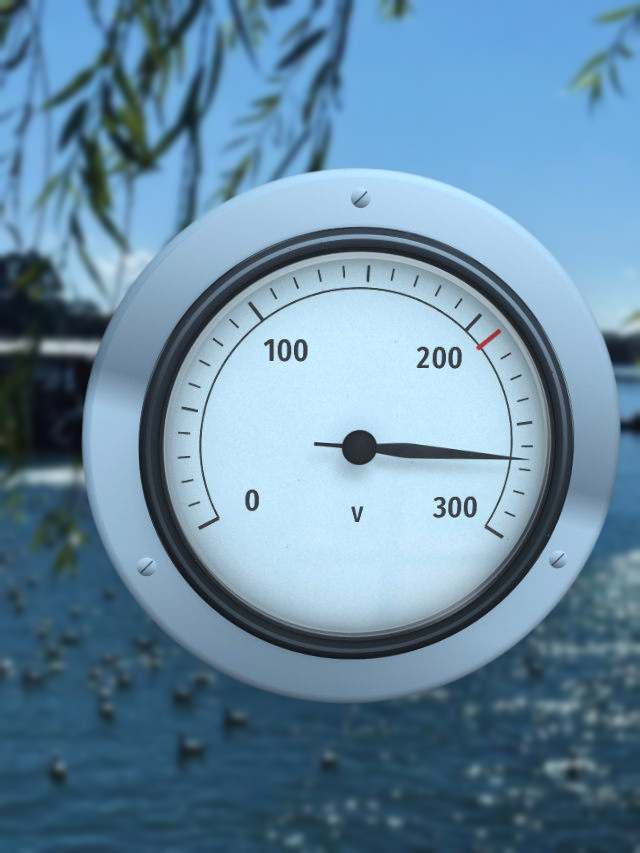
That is V 265
